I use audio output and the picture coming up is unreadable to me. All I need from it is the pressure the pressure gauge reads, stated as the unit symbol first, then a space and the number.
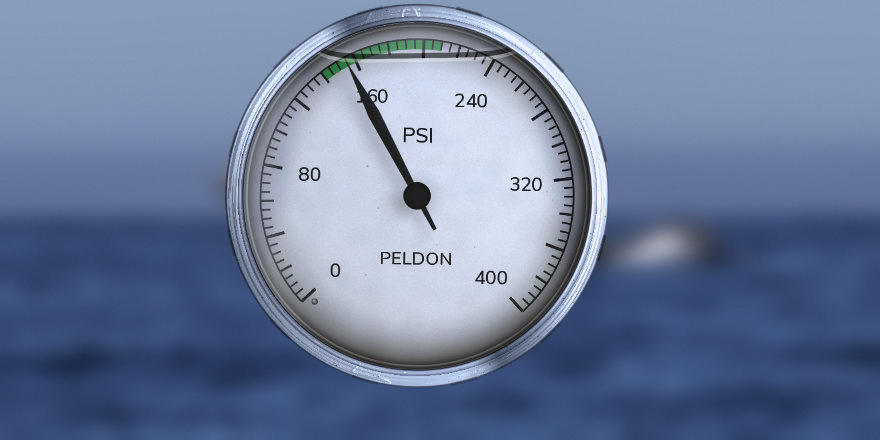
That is psi 155
